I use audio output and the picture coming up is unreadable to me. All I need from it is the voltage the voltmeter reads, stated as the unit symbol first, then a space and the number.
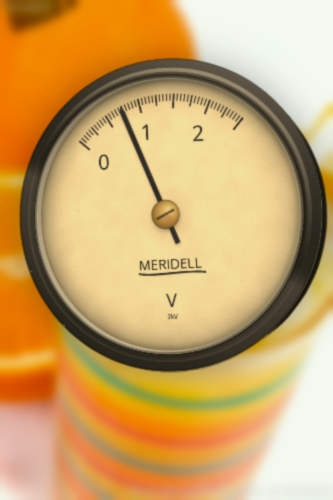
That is V 0.75
